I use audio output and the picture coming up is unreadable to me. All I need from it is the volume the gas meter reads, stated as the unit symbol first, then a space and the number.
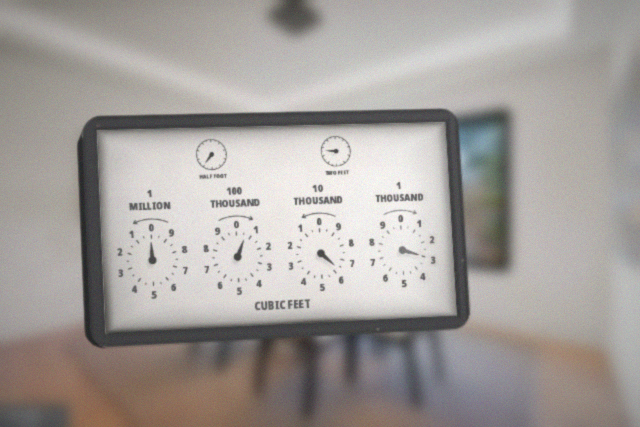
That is ft³ 6300
